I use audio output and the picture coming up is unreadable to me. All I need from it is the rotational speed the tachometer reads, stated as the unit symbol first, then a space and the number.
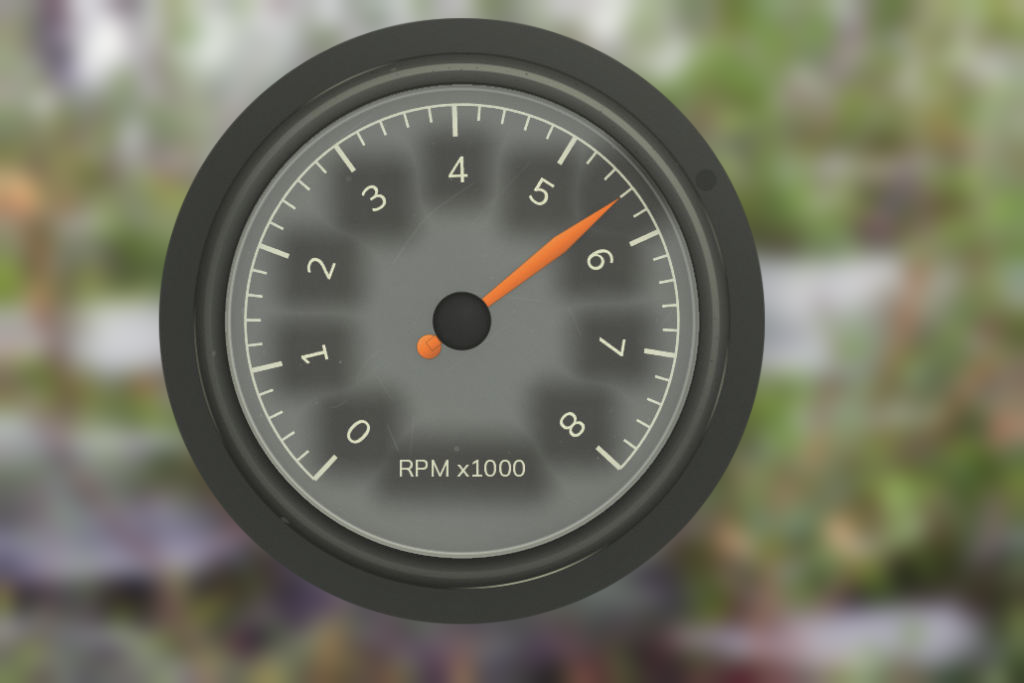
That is rpm 5600
